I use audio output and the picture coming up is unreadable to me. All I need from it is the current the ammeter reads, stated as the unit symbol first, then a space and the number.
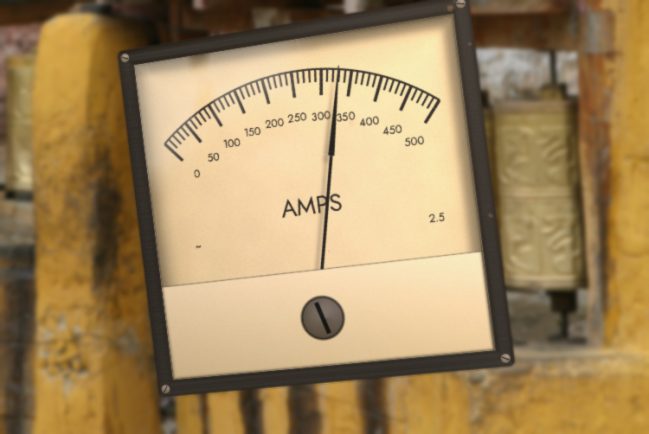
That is A 330
